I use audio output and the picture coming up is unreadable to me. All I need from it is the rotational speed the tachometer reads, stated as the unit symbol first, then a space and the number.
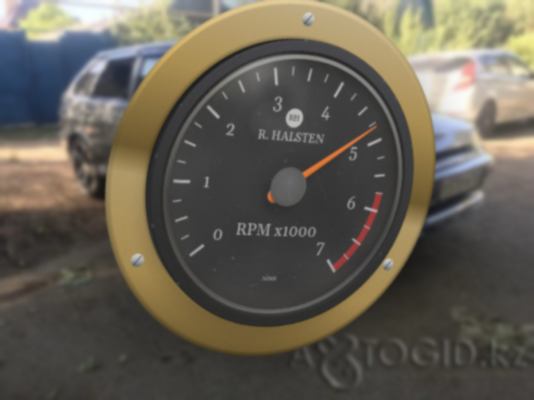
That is rpm 4750
